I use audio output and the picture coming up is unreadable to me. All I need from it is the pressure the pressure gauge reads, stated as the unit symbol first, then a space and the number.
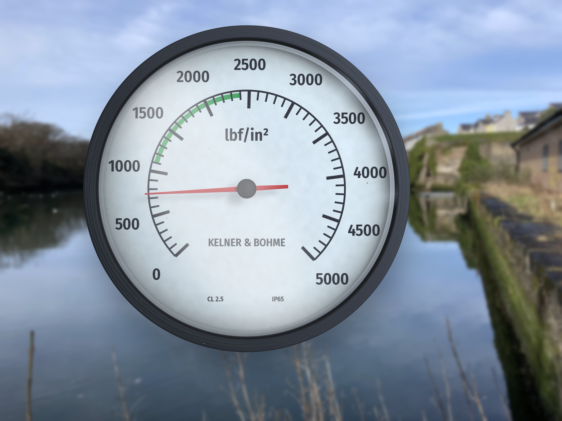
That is psi 750
